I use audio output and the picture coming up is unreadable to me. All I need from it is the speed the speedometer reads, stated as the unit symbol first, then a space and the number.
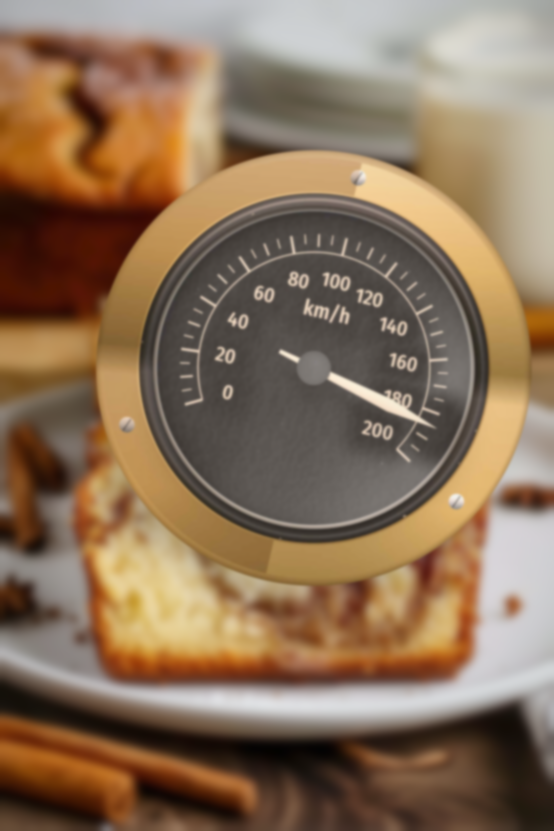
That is km/h 185
